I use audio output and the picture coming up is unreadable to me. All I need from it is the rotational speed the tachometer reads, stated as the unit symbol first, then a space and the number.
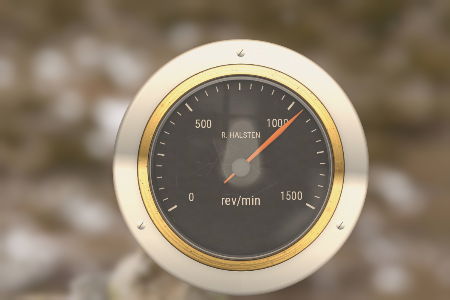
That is rpm 1050
